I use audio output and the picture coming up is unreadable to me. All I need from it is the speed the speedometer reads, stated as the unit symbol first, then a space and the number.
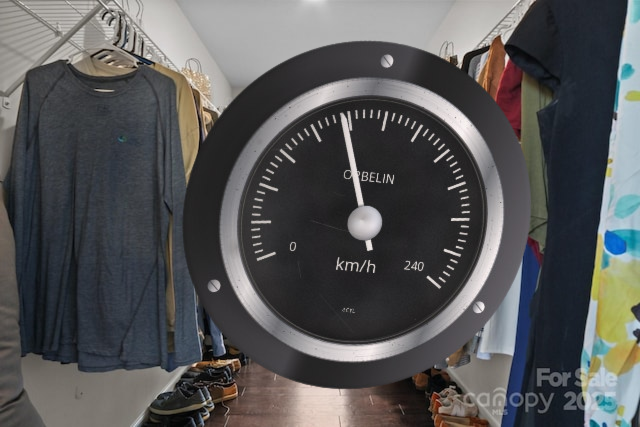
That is km/h 96
